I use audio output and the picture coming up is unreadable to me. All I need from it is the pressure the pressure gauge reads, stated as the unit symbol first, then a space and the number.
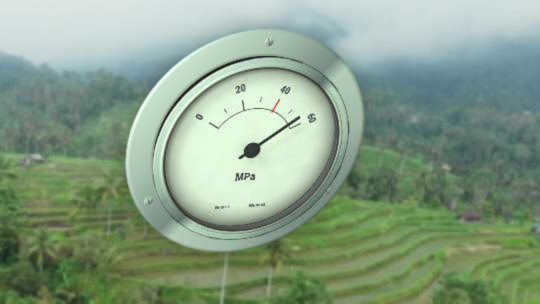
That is MPa 55
